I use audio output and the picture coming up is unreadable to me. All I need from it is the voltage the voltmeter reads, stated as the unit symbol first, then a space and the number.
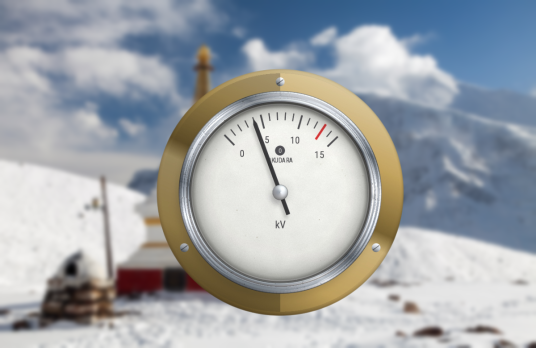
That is kV 4
